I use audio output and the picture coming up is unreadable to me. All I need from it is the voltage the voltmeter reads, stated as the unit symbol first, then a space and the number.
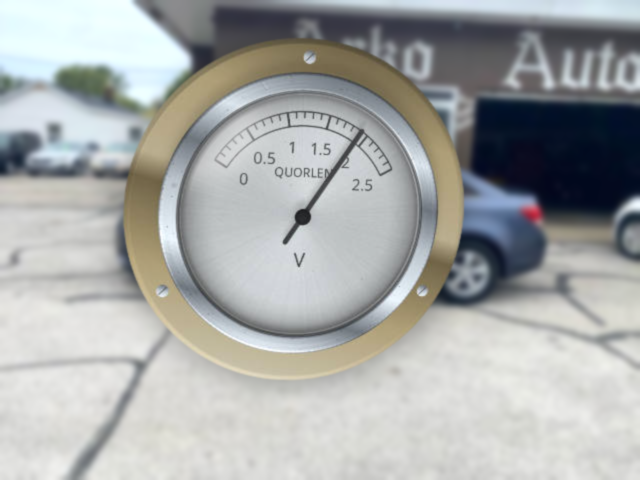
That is V 1.9
